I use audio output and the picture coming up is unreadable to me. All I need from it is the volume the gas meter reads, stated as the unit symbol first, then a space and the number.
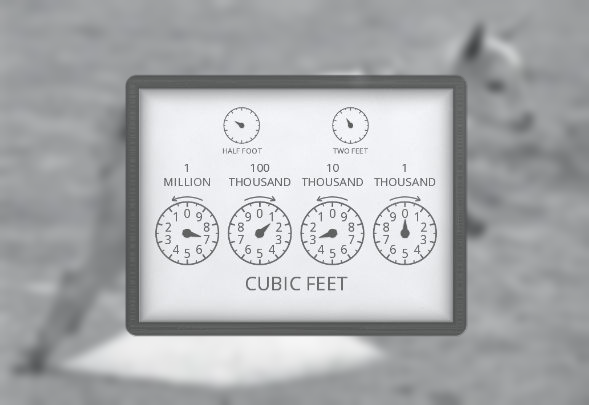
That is ft³ 713000
